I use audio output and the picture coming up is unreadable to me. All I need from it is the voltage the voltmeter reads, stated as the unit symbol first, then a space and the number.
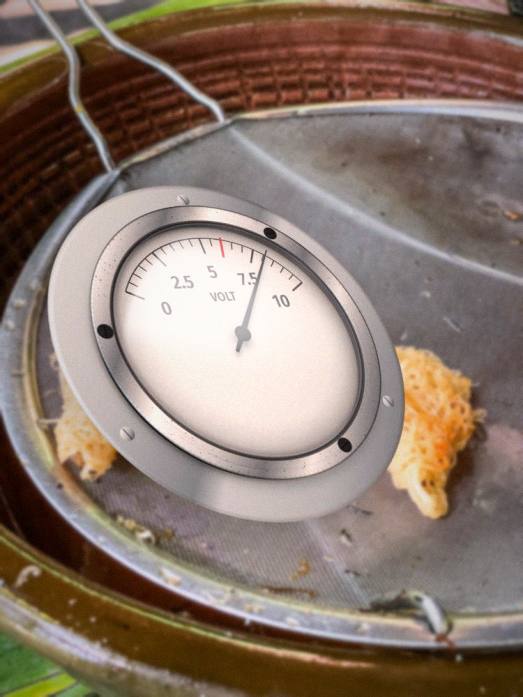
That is V 8
